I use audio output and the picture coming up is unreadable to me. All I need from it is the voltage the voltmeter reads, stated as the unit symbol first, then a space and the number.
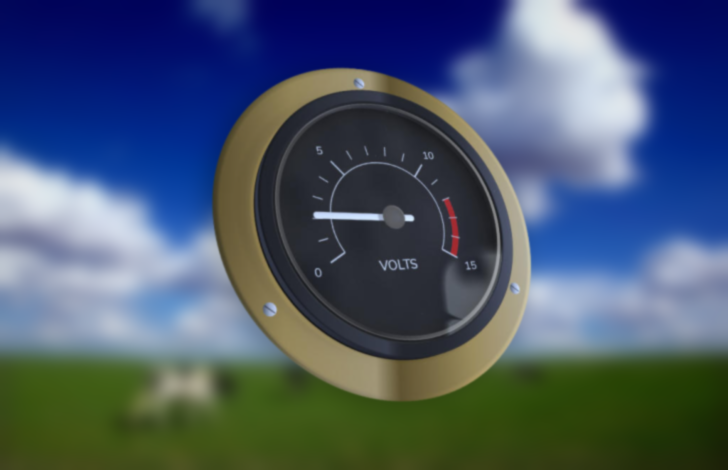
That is V 2
